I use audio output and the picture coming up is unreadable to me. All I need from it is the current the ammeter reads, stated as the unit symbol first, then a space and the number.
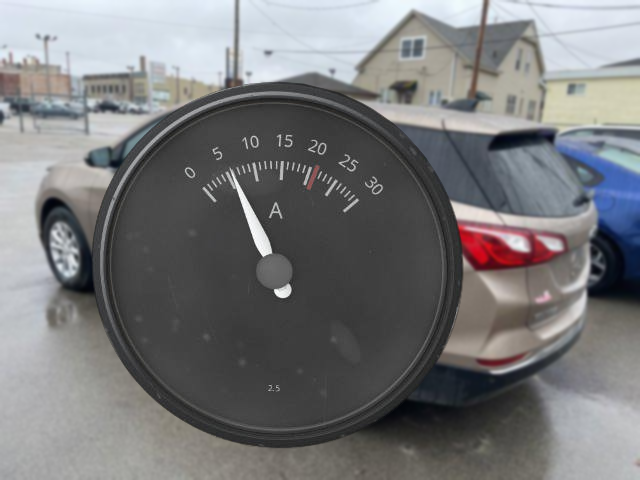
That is A 6
